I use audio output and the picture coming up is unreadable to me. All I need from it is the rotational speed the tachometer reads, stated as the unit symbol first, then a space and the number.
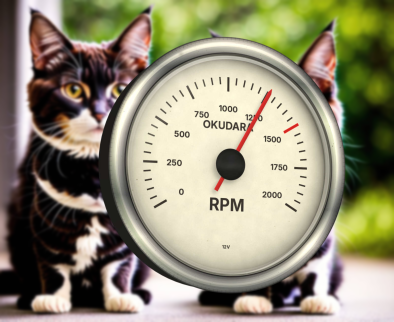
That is rpm 1250
